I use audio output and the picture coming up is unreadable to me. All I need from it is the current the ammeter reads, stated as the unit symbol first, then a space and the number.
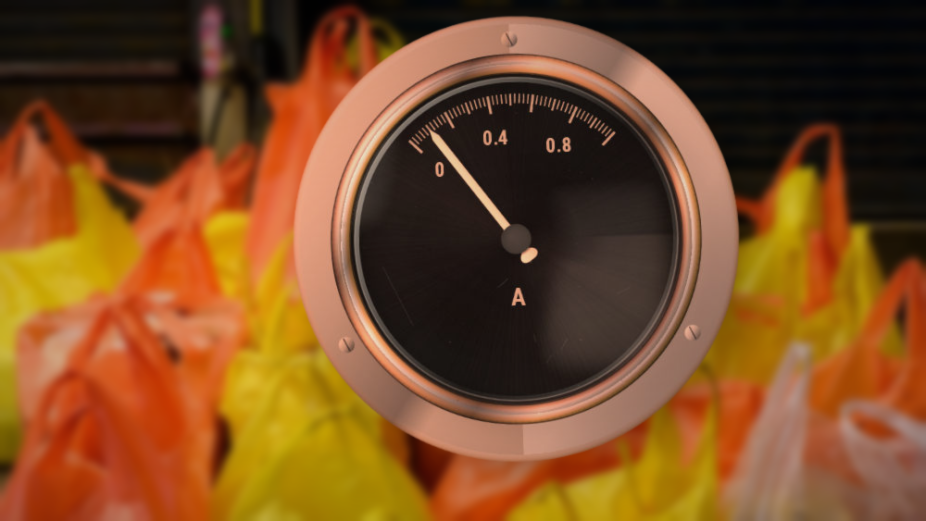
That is A 0.1
